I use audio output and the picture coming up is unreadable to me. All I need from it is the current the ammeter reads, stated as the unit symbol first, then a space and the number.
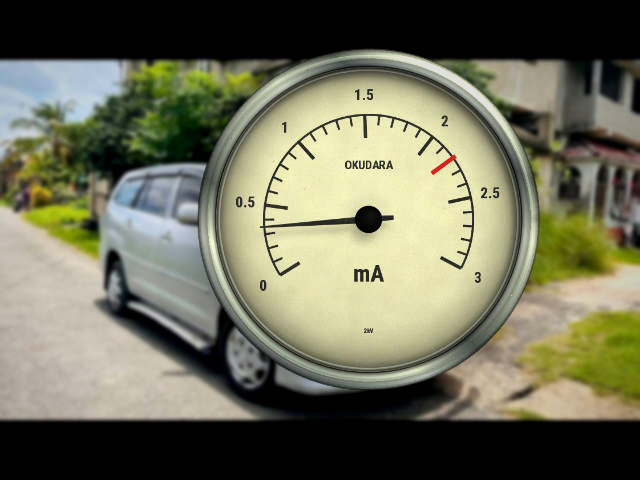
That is mA 0.35
